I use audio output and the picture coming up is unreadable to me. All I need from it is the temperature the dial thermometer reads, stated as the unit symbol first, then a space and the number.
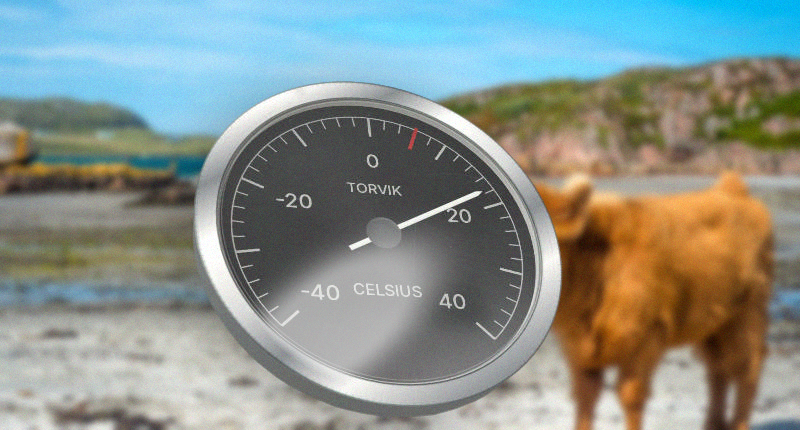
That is °C 18
